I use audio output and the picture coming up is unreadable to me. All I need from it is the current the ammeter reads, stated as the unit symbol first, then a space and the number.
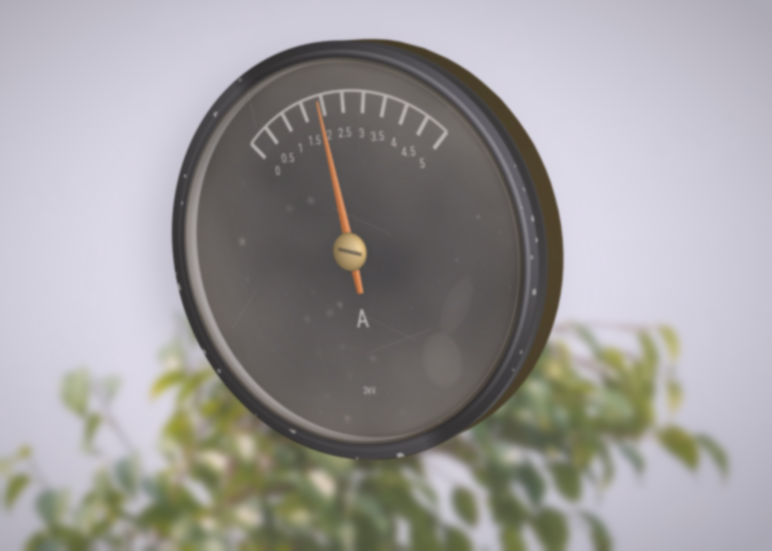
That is A 2
